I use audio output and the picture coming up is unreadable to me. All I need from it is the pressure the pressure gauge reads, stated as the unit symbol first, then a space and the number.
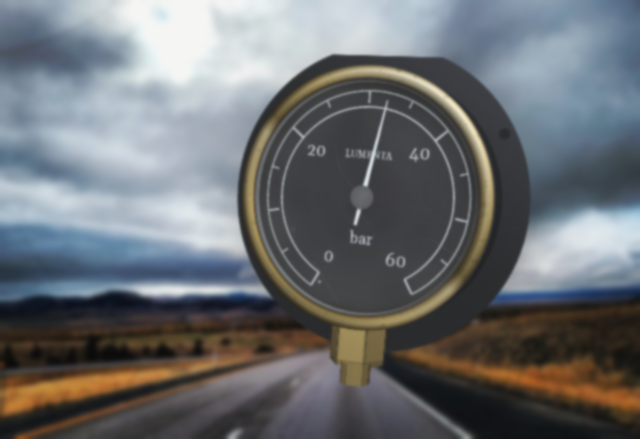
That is bar 32.5
